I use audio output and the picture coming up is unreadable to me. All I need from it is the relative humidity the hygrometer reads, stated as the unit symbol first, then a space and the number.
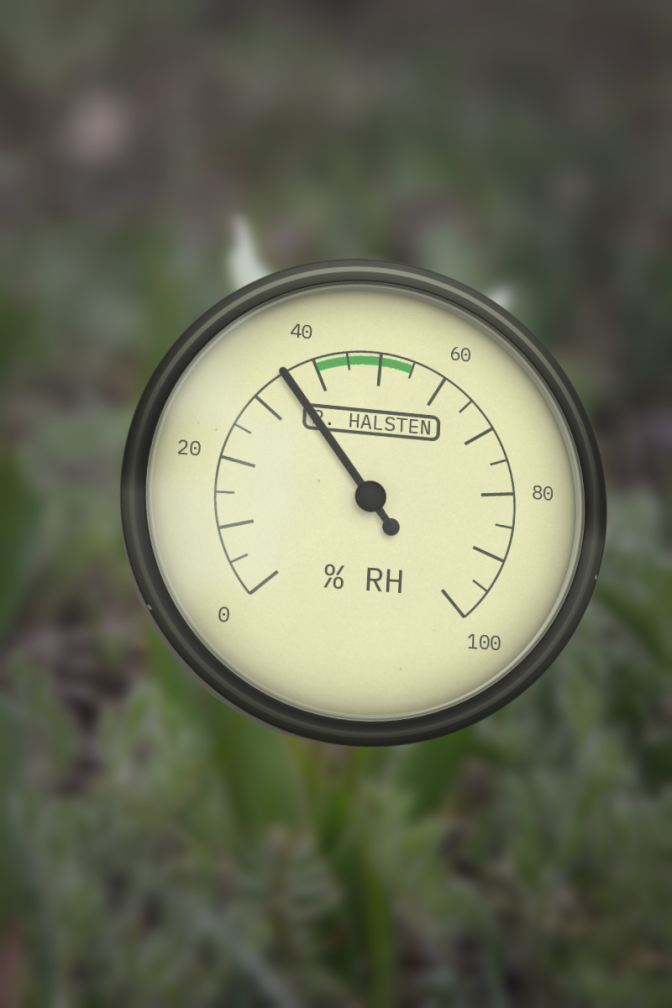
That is % 35
